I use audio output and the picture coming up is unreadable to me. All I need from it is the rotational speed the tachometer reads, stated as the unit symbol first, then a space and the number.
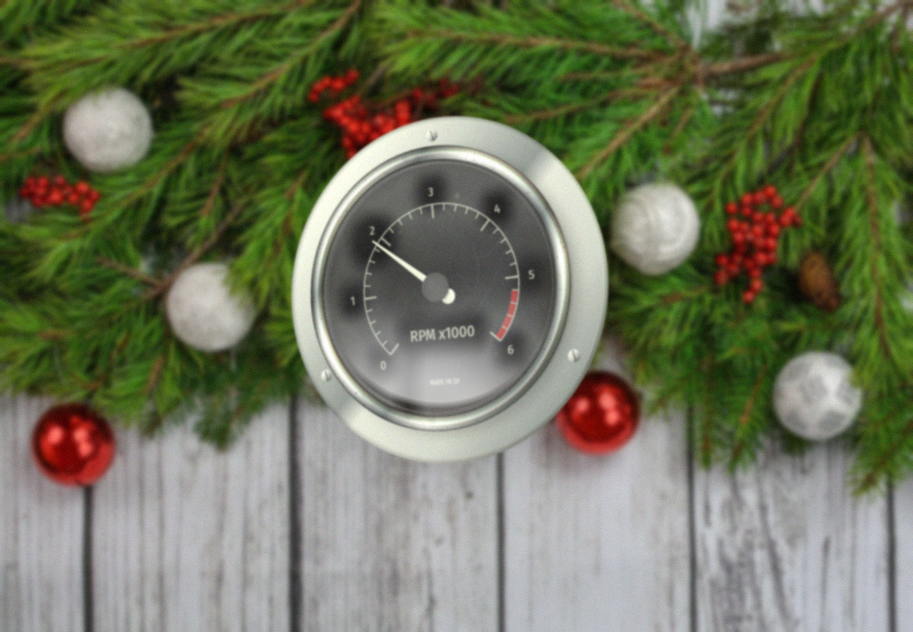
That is rpm 1900
